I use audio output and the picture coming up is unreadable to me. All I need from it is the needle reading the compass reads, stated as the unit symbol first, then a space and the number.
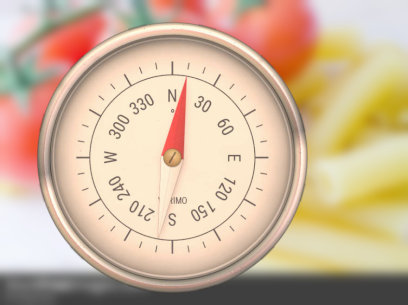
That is ° 10
